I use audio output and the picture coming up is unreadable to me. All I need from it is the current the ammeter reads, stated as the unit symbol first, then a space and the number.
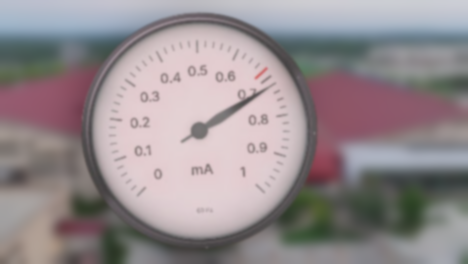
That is mA 0.72
